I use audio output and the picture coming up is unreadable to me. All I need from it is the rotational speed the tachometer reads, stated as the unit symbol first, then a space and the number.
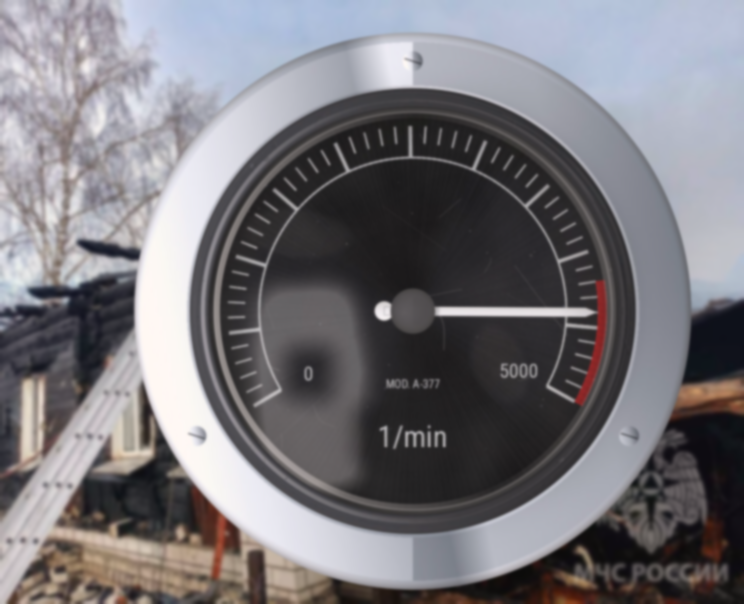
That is rpm 4400
